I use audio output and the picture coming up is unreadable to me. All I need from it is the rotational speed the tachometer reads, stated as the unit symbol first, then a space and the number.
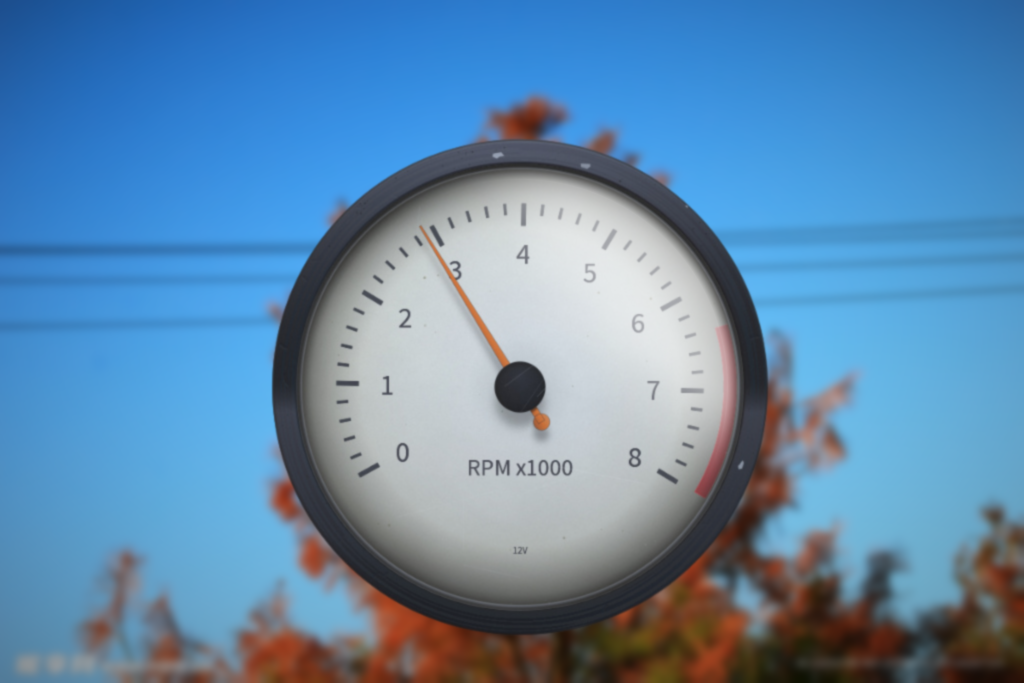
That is rpm 2900
